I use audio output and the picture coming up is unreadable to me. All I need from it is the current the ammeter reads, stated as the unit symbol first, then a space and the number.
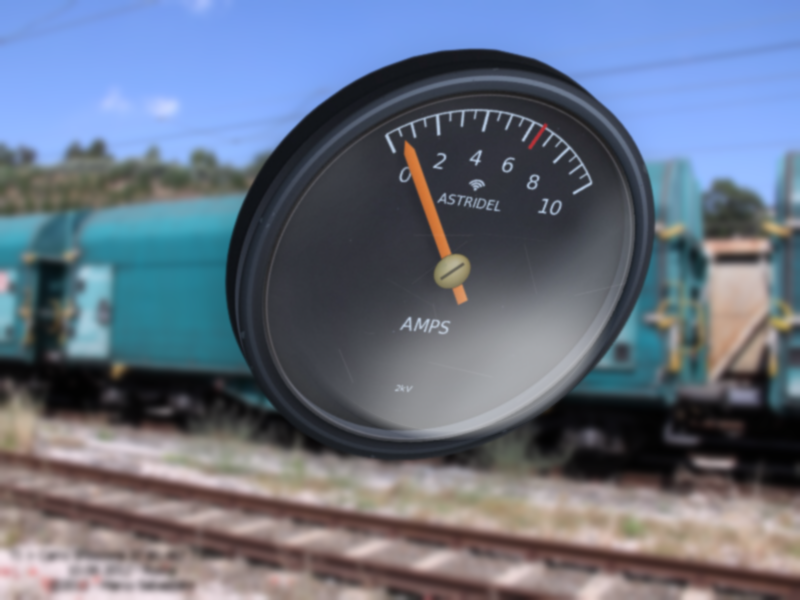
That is A 0.5
